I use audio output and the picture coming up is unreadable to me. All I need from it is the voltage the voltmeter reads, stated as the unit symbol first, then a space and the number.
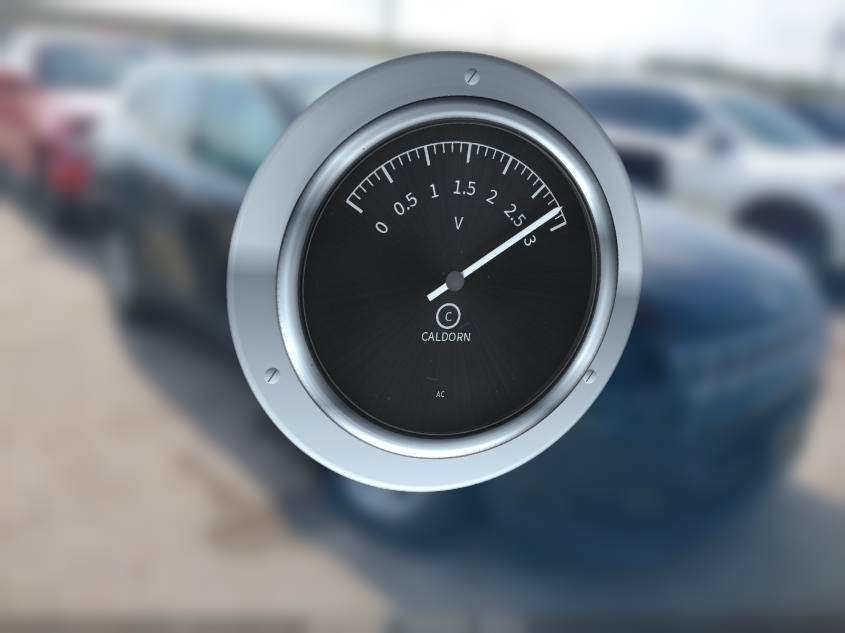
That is V 2.8
